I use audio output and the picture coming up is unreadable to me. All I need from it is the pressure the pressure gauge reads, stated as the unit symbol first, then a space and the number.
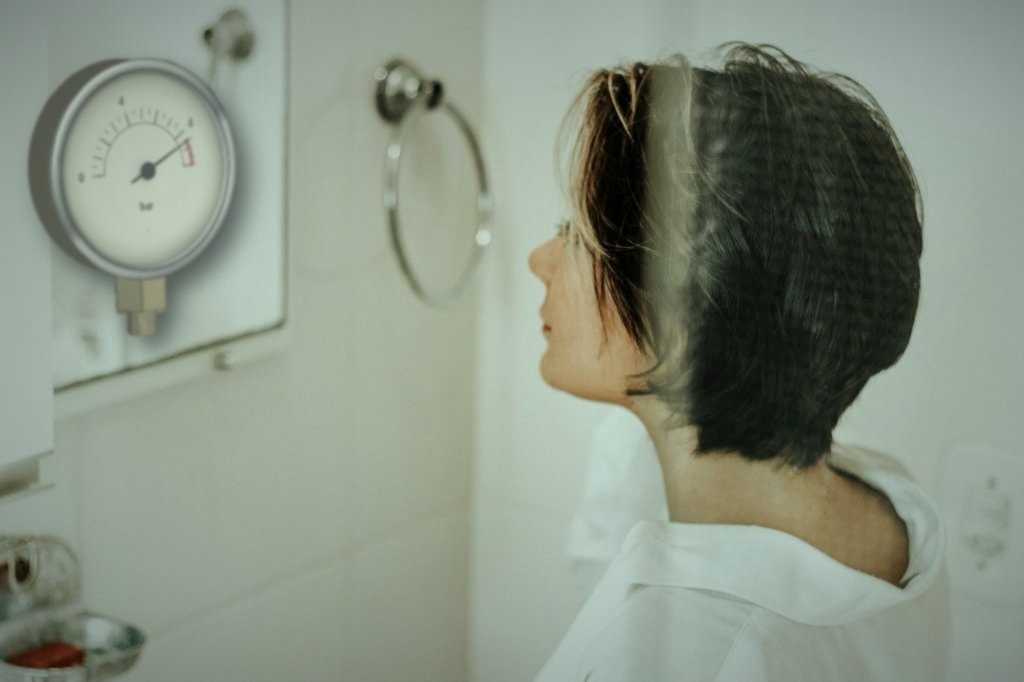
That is bar 8.5
